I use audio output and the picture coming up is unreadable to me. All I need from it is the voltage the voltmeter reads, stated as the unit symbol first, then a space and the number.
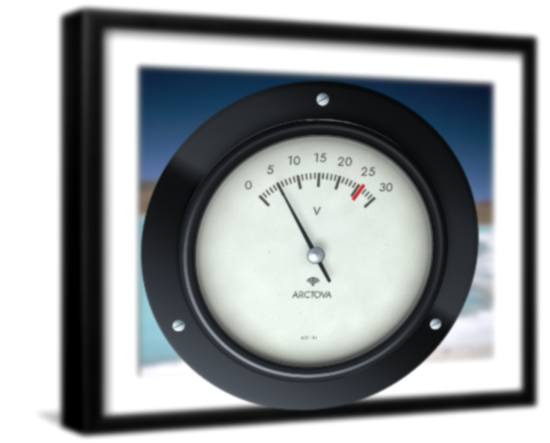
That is V 5
